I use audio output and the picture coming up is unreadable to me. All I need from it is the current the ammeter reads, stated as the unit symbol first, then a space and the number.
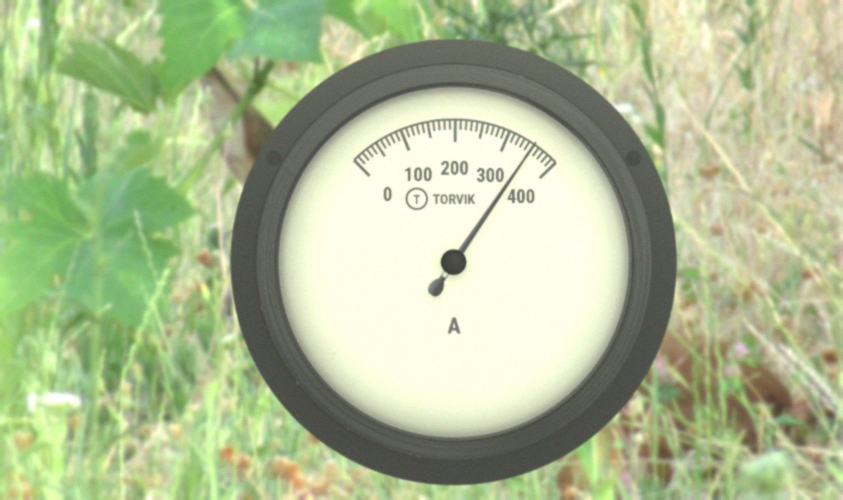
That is A 350
